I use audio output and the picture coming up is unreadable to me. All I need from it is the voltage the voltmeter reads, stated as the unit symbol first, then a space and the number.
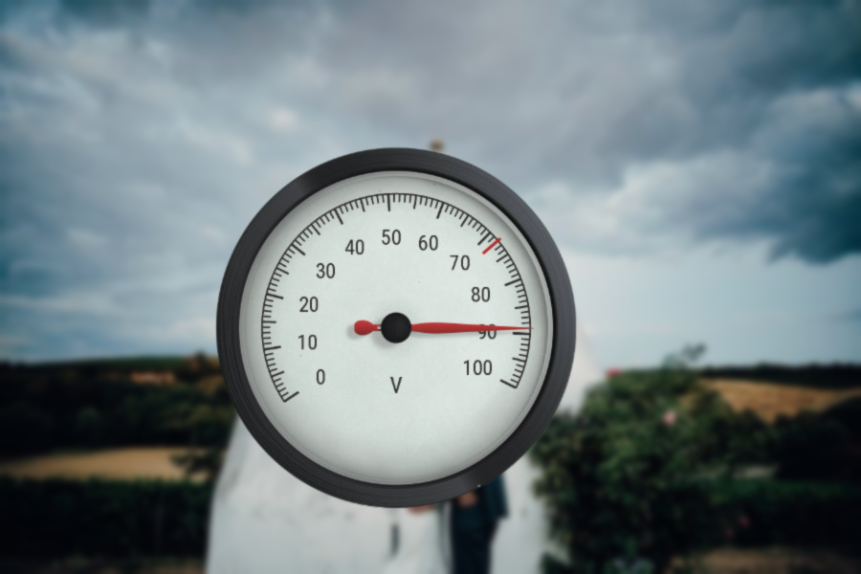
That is V 89
